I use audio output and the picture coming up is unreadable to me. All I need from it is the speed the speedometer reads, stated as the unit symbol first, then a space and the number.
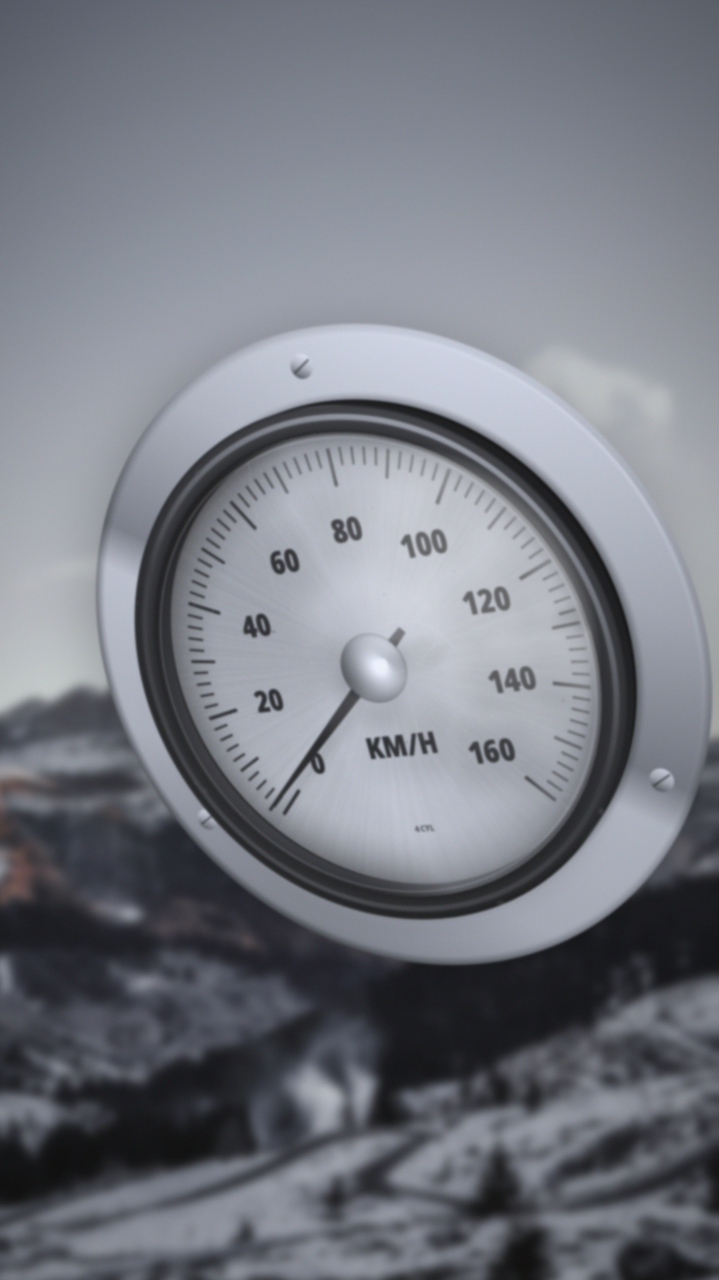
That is km/h 2
